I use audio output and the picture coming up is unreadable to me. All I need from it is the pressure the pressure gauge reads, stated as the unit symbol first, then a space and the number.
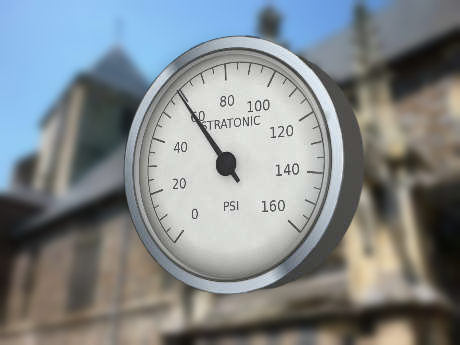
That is psi 60
